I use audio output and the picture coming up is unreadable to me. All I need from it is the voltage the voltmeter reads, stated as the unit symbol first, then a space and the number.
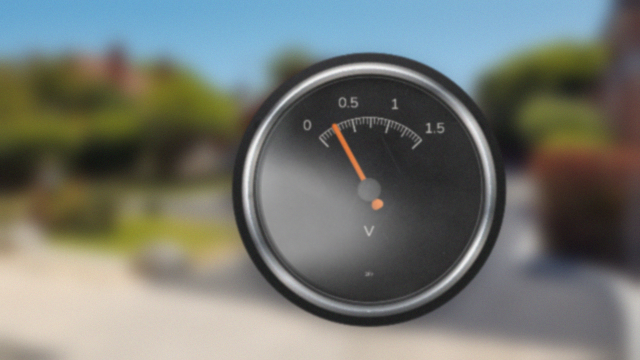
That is V 0.25
